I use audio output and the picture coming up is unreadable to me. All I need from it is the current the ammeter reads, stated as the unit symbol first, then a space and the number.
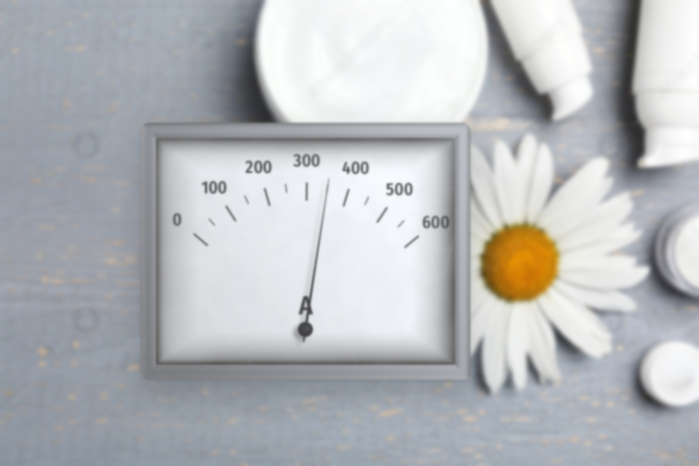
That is A 350
